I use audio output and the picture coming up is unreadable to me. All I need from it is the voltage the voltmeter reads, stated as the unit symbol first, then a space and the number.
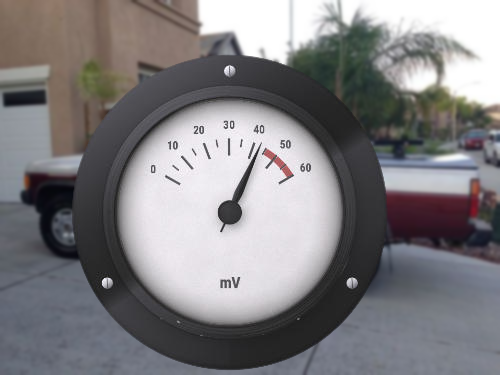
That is mV 42.5
